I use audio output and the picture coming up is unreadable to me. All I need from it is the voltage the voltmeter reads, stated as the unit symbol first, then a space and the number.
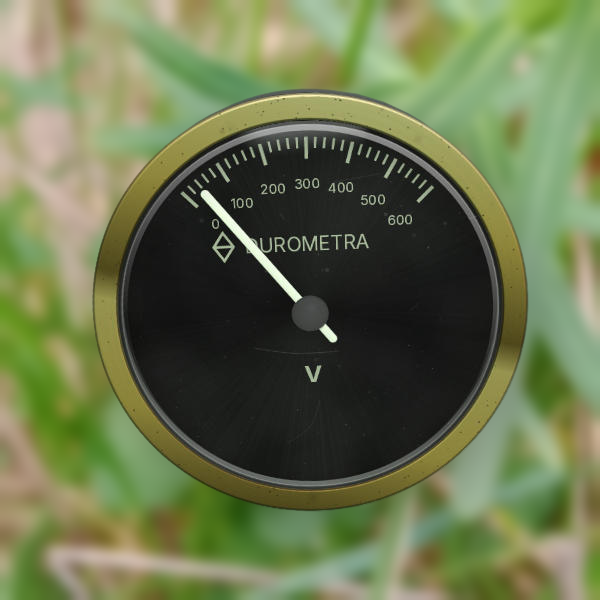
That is V 40
